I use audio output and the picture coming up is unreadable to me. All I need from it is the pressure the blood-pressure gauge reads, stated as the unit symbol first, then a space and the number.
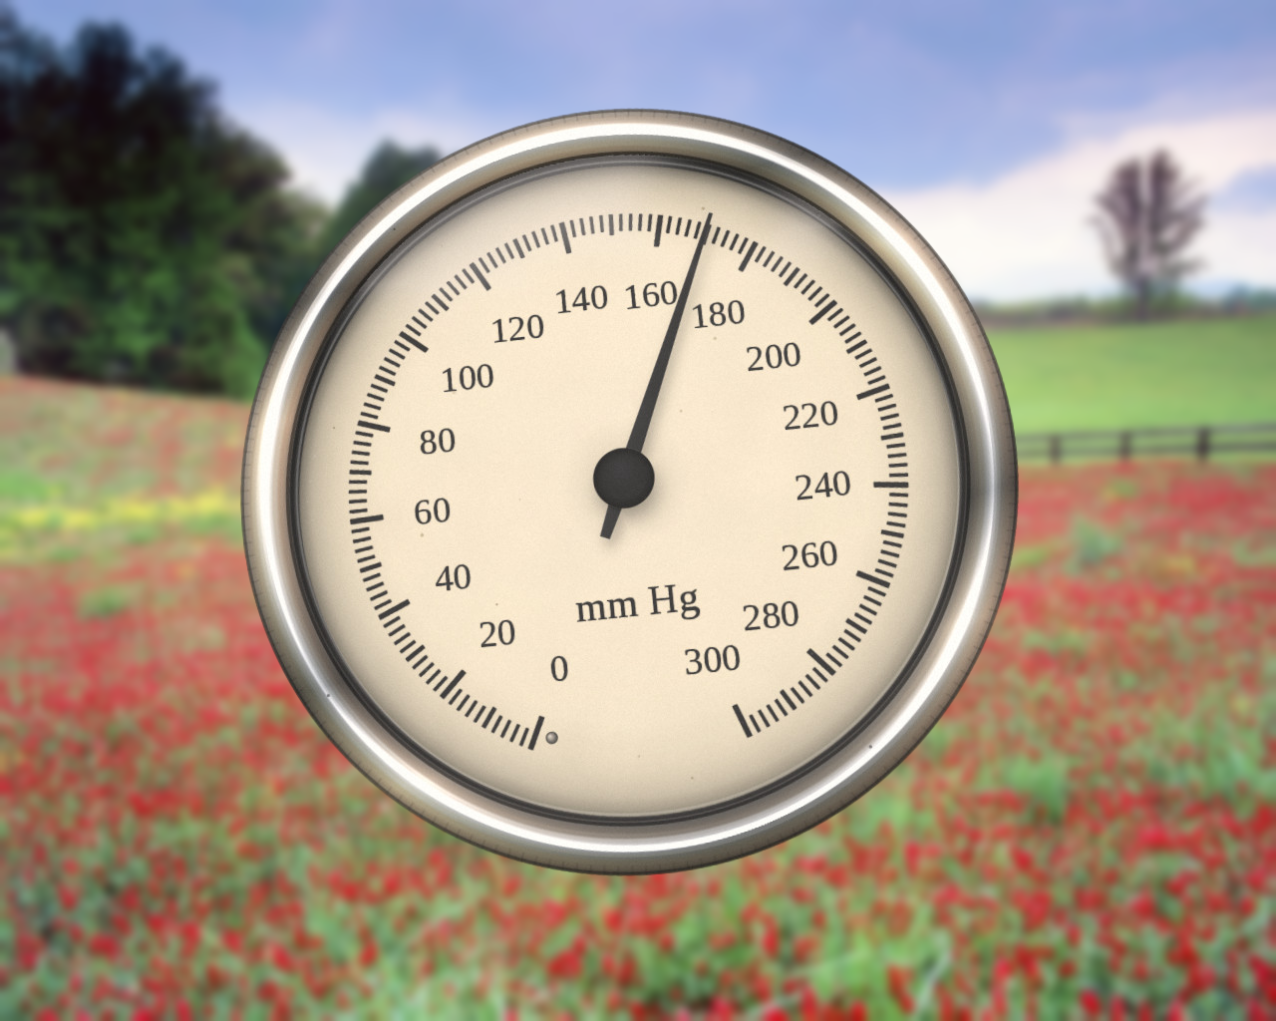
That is mmHg 170
